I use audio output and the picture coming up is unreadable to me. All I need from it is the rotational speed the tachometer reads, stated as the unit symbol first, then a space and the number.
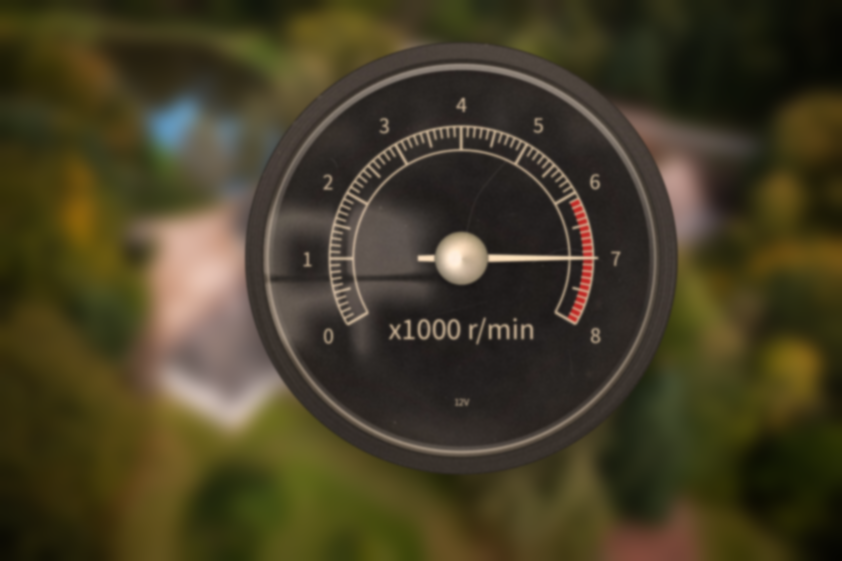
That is rpm 7000
